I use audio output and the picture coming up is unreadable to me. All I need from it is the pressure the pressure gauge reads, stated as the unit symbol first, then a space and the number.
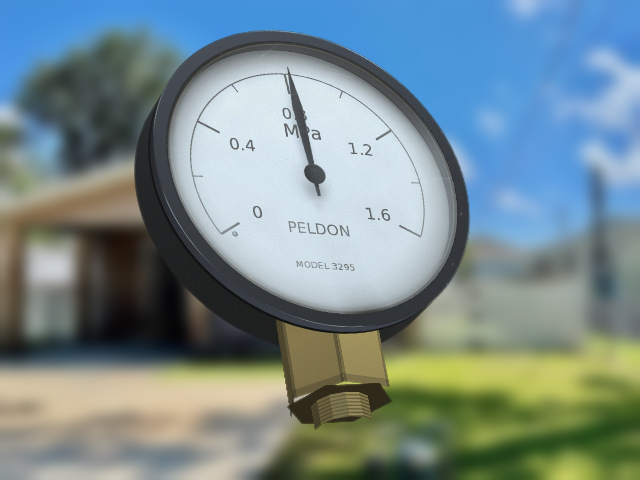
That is MPa 0.8
